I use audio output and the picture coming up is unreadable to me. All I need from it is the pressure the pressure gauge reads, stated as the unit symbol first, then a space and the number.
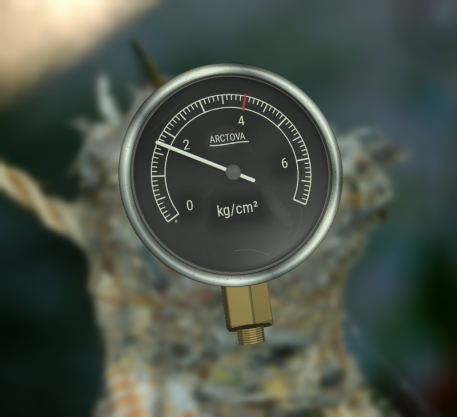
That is kg/cm² 1.7
